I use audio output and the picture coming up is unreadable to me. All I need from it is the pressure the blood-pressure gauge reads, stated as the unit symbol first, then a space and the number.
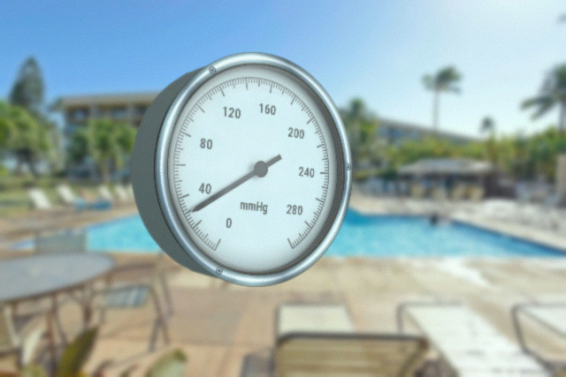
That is mmHg 30
